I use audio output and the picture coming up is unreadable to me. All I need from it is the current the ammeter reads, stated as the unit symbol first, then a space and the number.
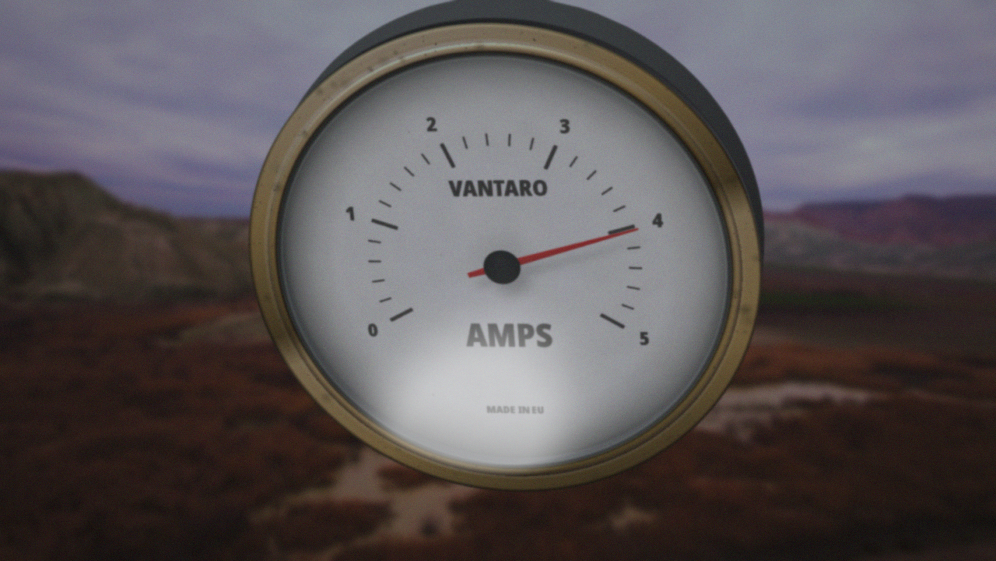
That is A 4
